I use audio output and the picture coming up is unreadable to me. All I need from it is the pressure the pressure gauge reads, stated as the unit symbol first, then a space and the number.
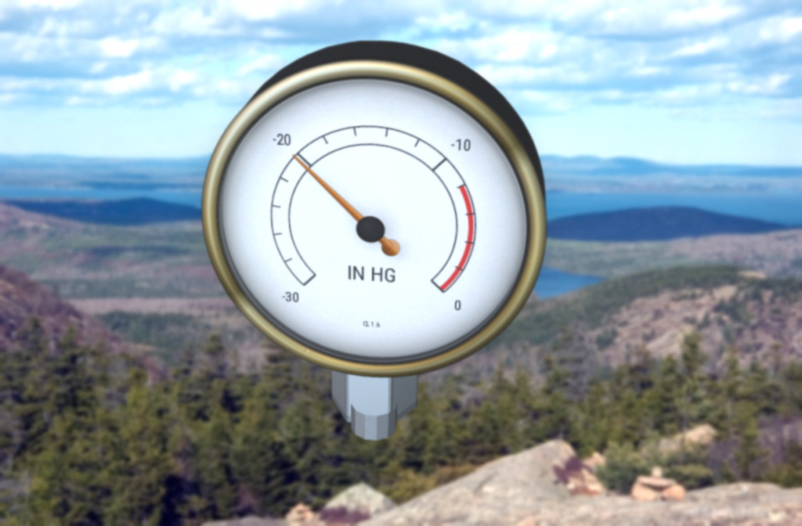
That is inHg -20
